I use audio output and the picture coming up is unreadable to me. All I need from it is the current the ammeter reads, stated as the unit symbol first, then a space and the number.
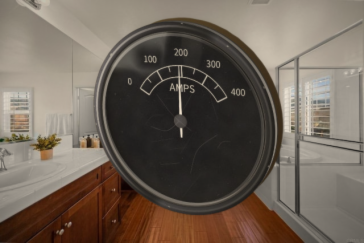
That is A 200
